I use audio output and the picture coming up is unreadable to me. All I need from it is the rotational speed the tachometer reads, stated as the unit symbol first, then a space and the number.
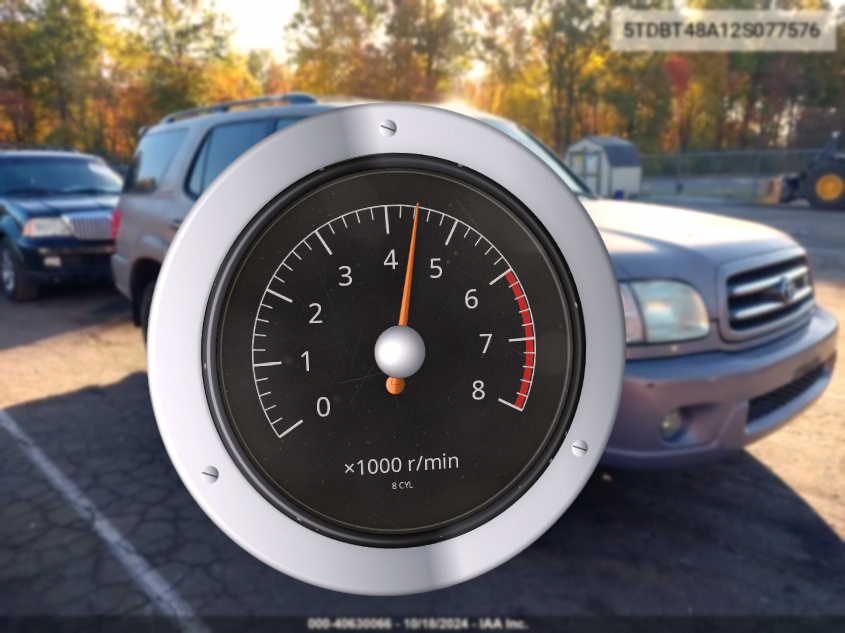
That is rpm 4400
